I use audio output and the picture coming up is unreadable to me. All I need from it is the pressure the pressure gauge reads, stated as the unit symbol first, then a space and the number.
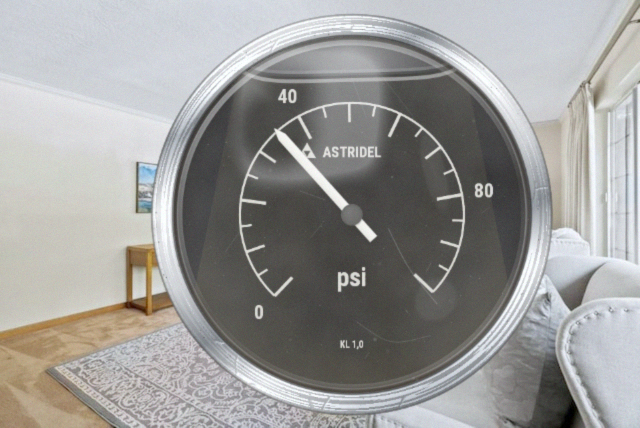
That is psi 35
